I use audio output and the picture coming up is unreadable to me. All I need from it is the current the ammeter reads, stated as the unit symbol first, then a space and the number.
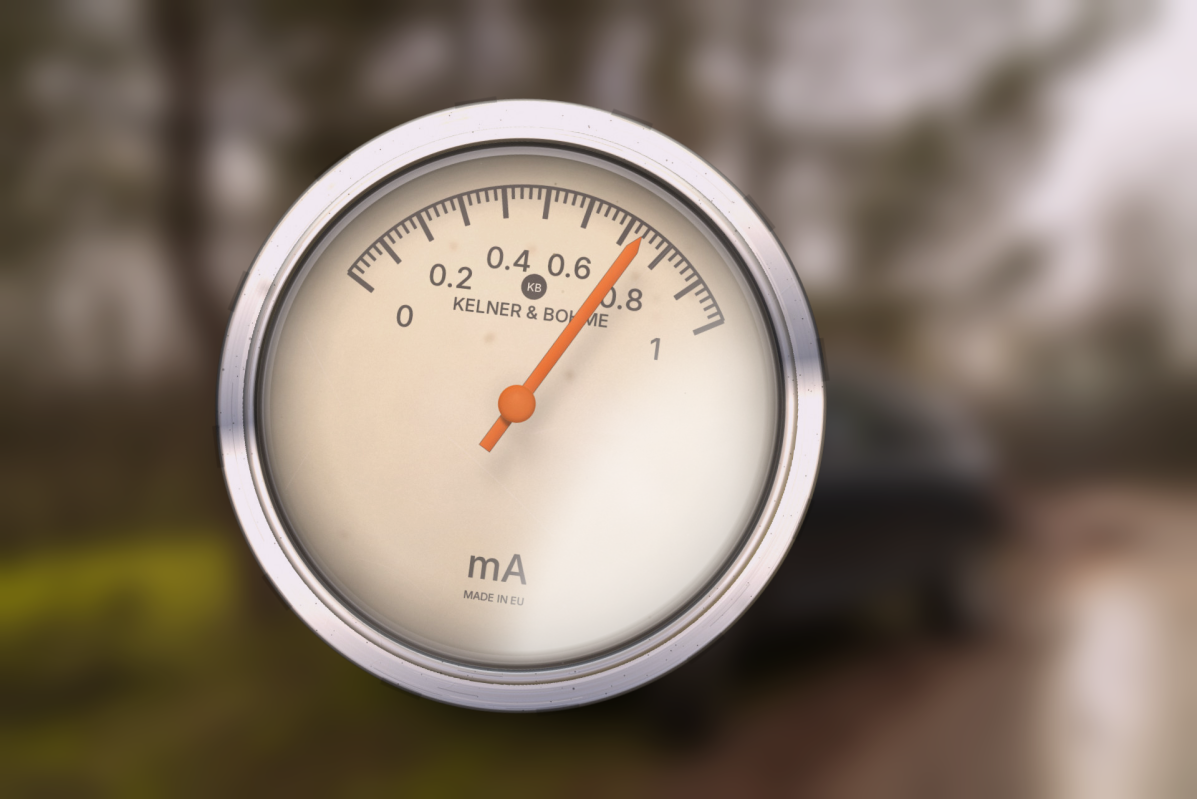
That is mA 0.74
